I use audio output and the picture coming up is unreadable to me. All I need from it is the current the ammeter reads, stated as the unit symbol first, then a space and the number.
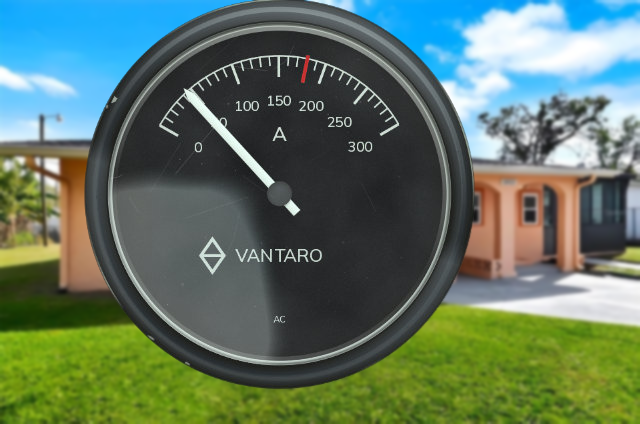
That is A 45
